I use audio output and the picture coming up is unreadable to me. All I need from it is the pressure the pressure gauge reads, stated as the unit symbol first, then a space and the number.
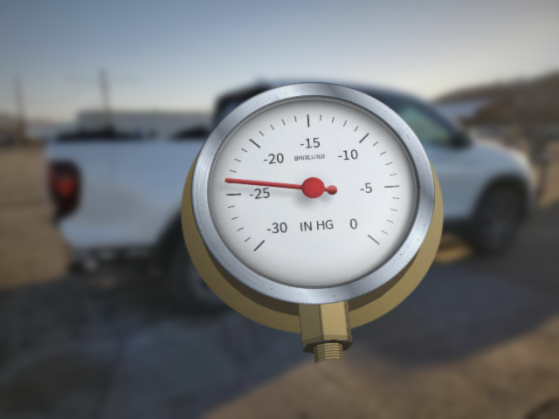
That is inHg -24
